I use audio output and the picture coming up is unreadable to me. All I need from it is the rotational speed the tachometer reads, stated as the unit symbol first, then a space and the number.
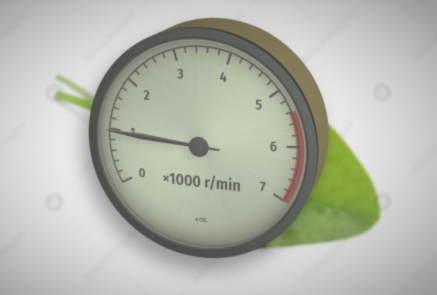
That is rpm 1000
